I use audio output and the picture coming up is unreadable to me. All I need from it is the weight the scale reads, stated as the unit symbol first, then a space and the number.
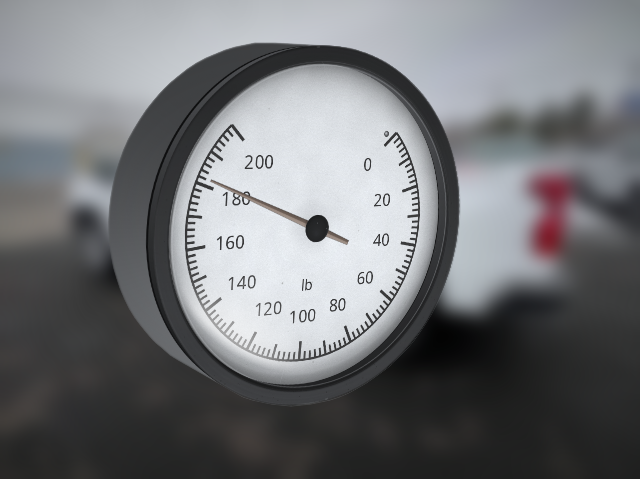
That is lb 182
